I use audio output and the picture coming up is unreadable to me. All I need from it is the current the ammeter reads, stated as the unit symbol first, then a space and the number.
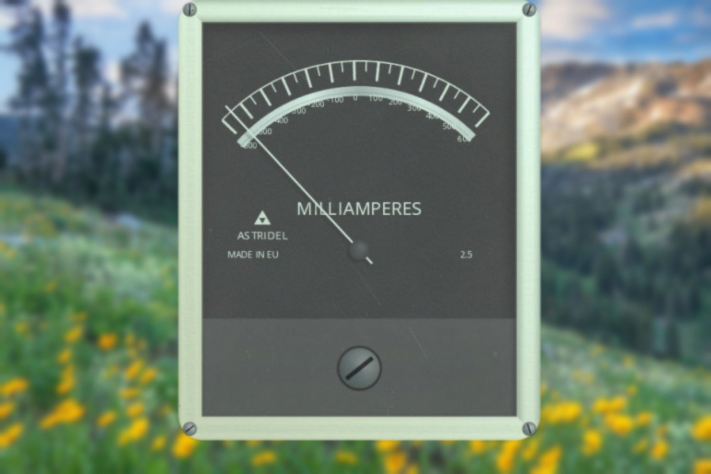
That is mA -550
